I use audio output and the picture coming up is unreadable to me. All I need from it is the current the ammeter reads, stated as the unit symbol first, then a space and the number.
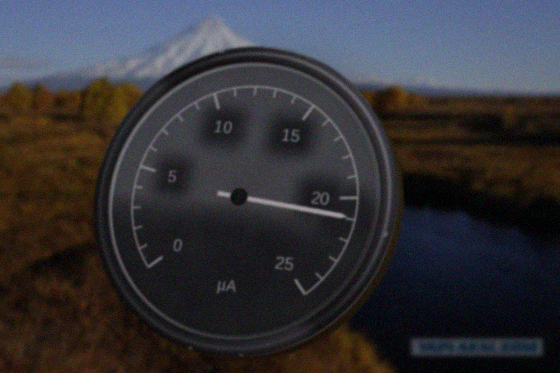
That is µA 21
